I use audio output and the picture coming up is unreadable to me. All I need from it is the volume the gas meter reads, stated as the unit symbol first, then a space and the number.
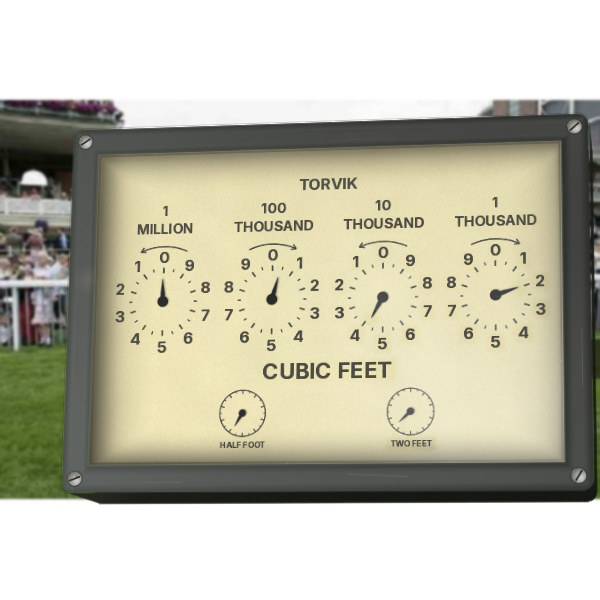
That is ft³ 4200
